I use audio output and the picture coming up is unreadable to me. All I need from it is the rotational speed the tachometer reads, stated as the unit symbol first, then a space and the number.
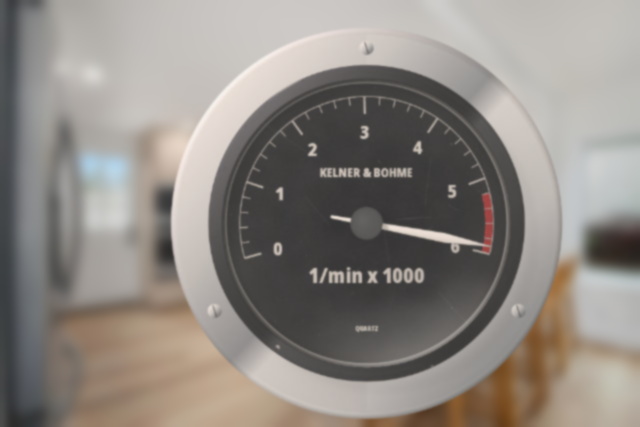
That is rpm 5900
